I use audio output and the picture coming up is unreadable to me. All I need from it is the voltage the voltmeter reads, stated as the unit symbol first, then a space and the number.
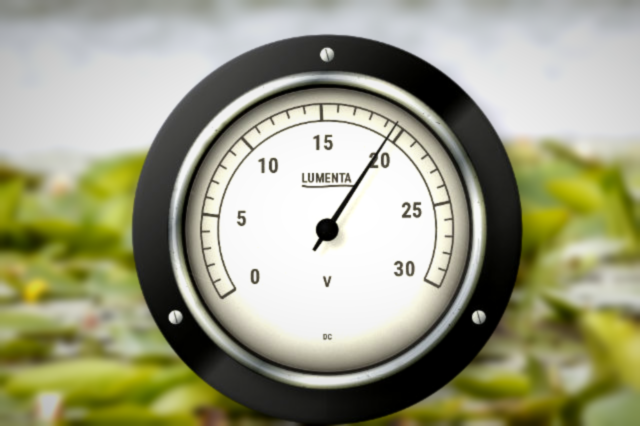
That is V 19.5
